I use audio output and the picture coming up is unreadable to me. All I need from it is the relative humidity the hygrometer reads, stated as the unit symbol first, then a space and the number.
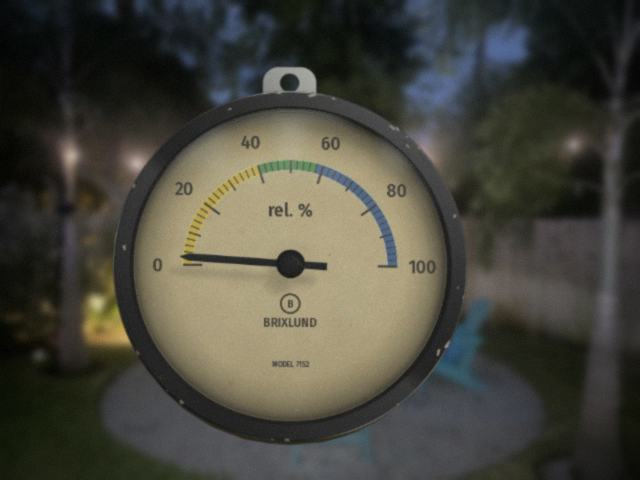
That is % 2
